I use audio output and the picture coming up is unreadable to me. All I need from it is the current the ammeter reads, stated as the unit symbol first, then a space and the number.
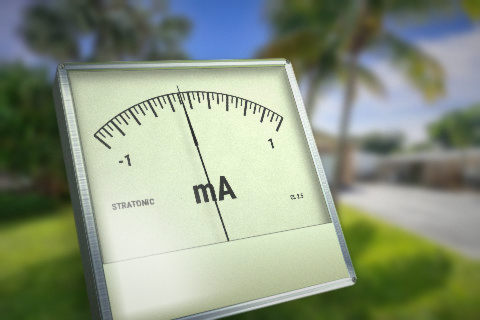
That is mA -0.1
